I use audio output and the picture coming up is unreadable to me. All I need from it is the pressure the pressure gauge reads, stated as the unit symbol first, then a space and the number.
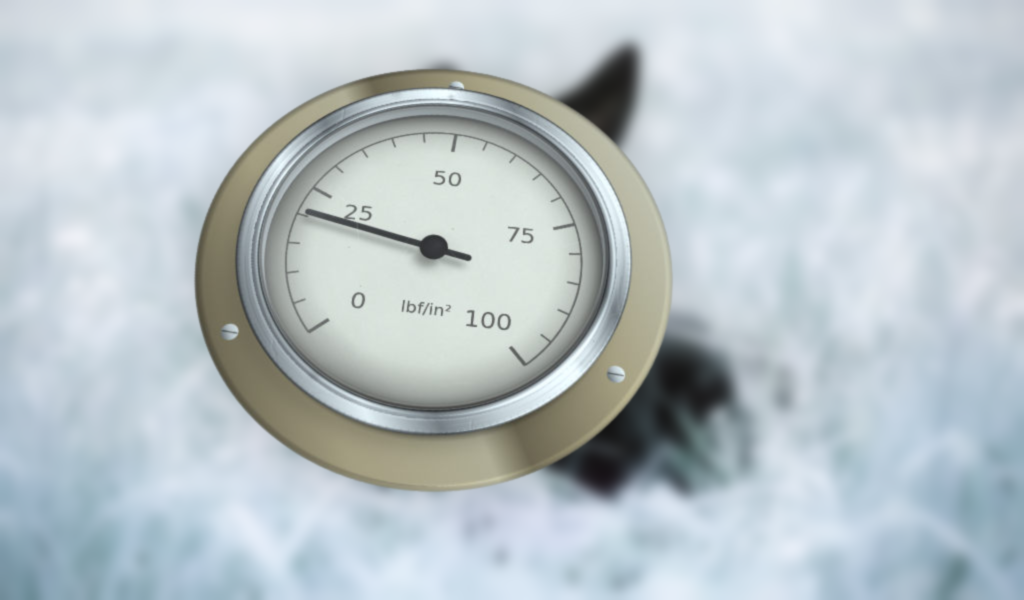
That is psi 20
